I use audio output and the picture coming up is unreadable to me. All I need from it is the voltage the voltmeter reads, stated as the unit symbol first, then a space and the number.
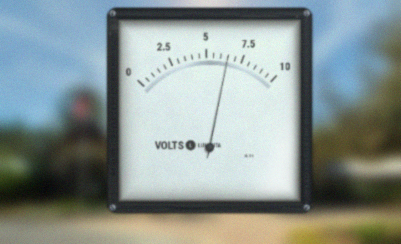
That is V 6.5
